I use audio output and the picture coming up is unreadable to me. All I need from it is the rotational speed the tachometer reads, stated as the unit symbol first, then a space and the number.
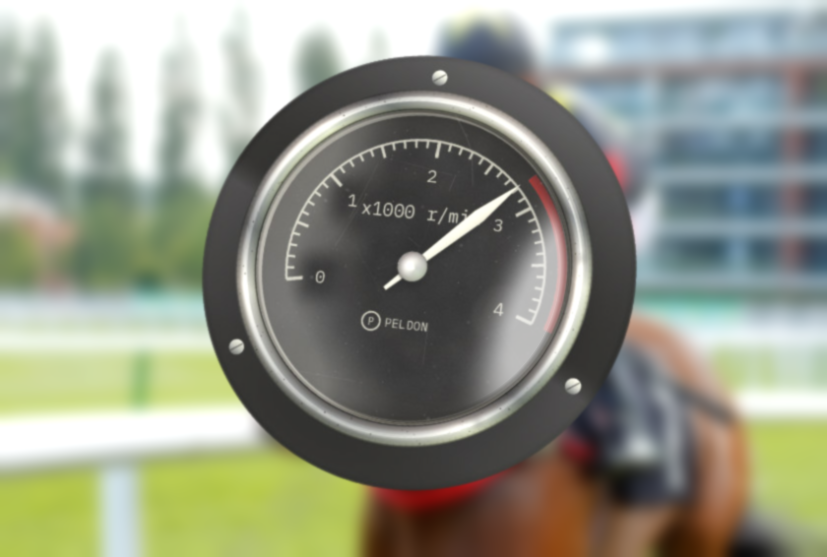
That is rpm 2800
